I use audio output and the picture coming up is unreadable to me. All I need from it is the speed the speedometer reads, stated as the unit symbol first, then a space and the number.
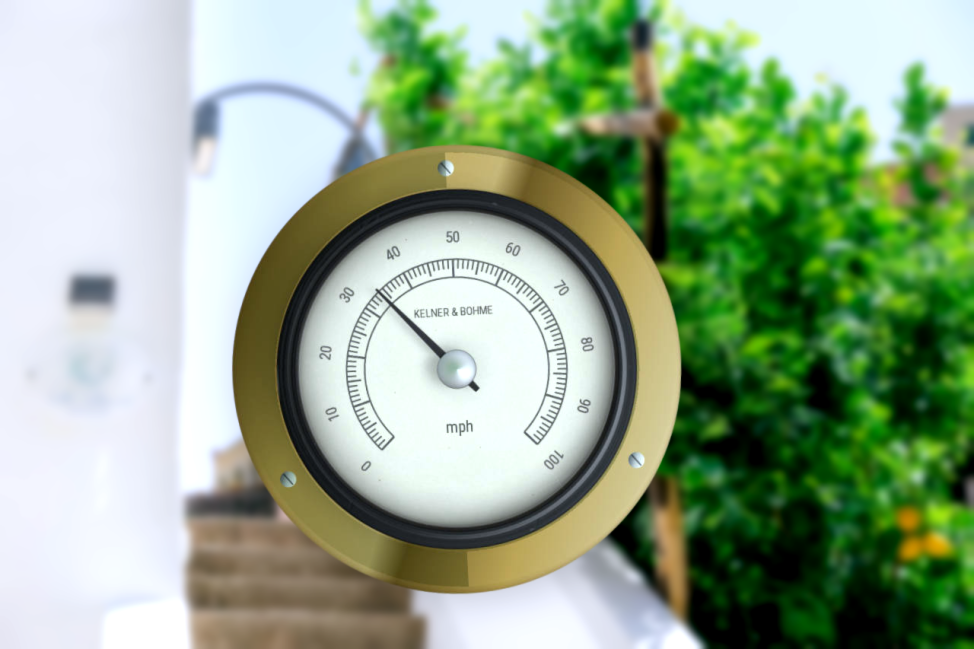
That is mph 34
